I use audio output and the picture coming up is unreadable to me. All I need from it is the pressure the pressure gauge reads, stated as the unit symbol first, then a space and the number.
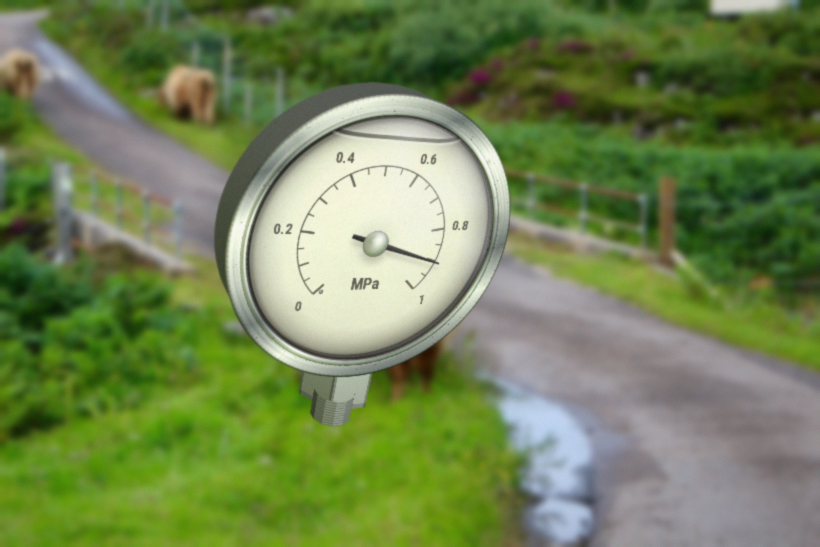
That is MPa 0.9
